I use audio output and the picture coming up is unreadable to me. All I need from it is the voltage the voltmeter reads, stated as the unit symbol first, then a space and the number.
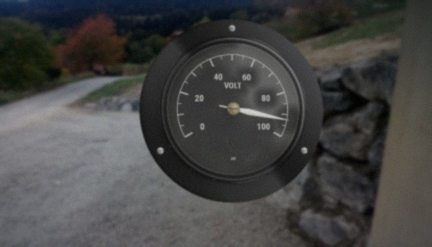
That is V 92.5
